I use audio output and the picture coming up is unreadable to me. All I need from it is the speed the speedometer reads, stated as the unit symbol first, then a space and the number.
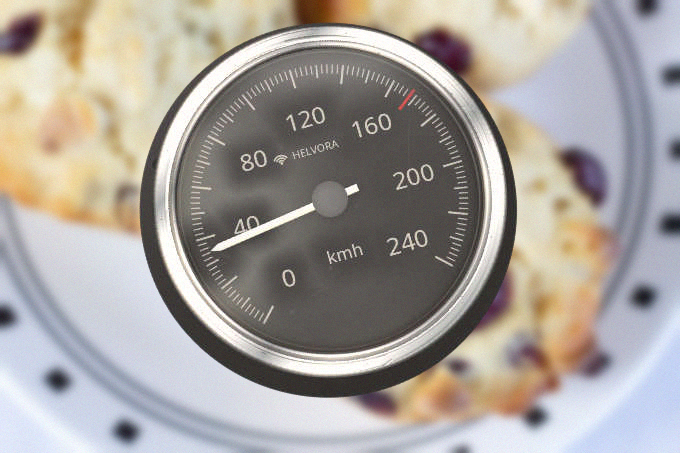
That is km/h 34
